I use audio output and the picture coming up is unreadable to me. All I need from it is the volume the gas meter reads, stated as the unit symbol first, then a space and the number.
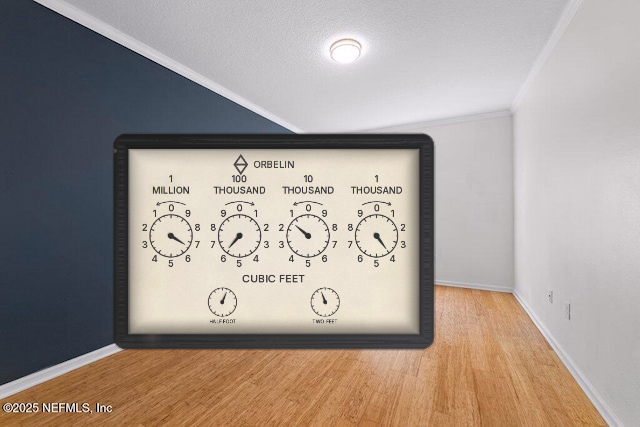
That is ft³ 661400
